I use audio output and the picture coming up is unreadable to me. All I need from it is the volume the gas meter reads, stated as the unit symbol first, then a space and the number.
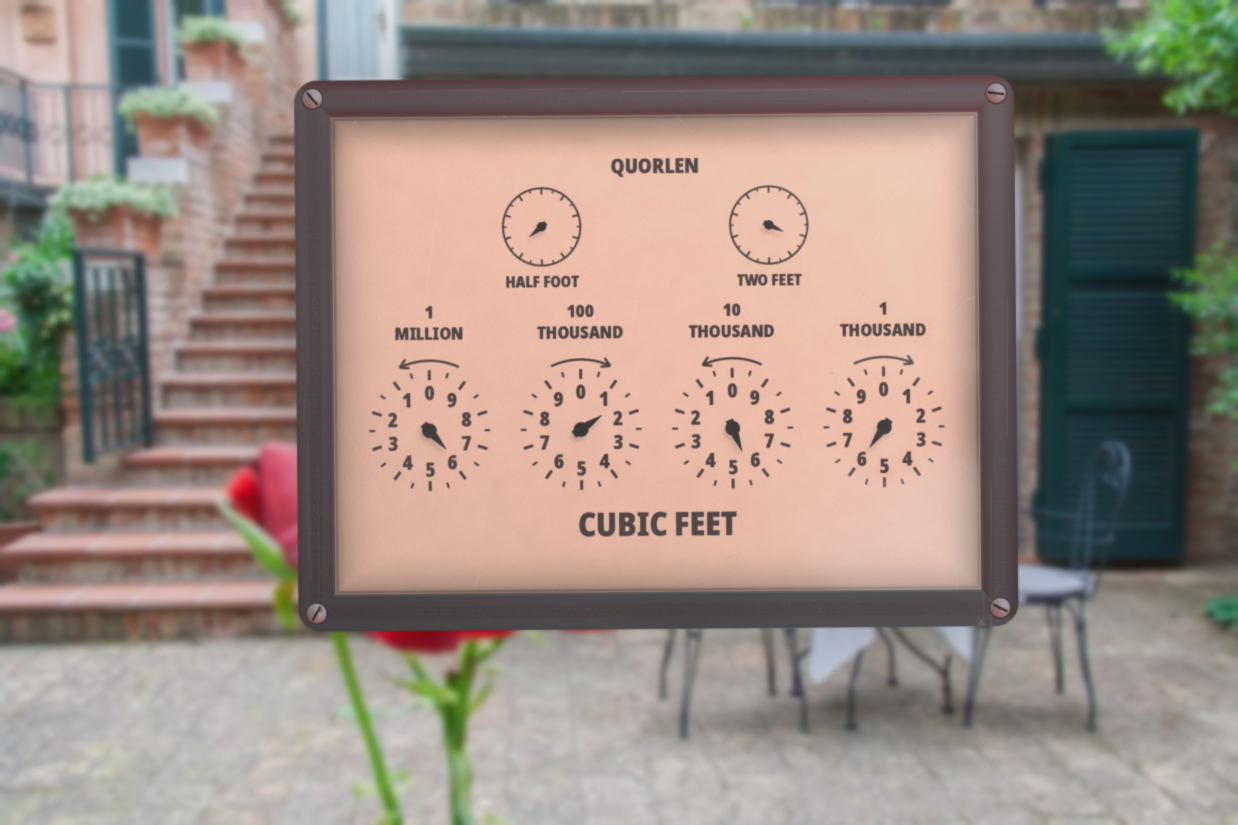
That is ft³ 615600
